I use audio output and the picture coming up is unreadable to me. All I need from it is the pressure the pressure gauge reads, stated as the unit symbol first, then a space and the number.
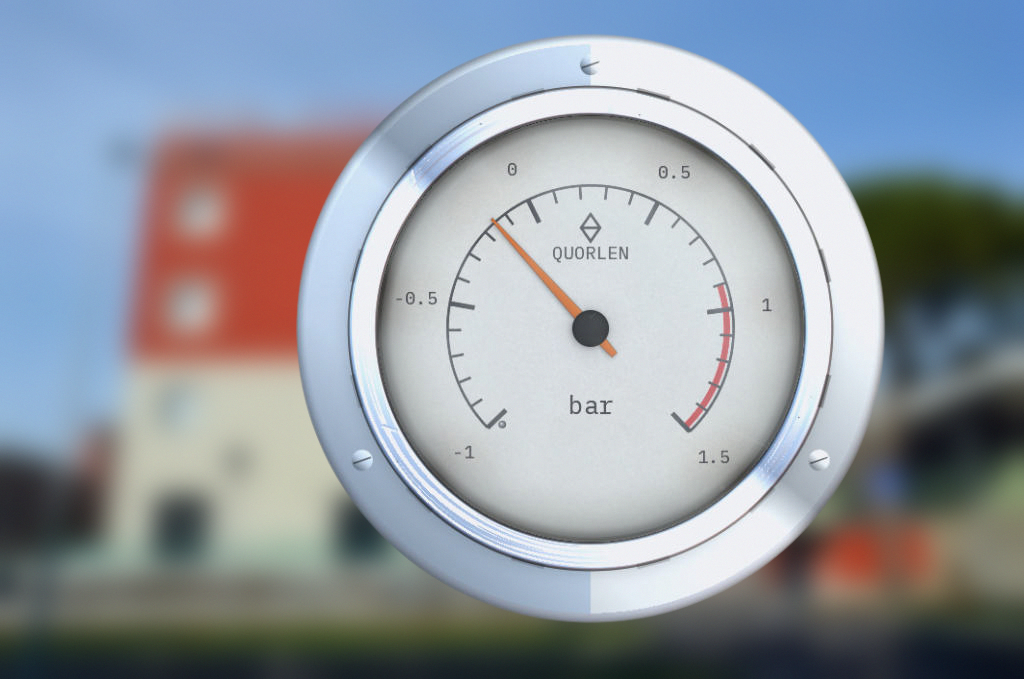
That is bar -0.15
